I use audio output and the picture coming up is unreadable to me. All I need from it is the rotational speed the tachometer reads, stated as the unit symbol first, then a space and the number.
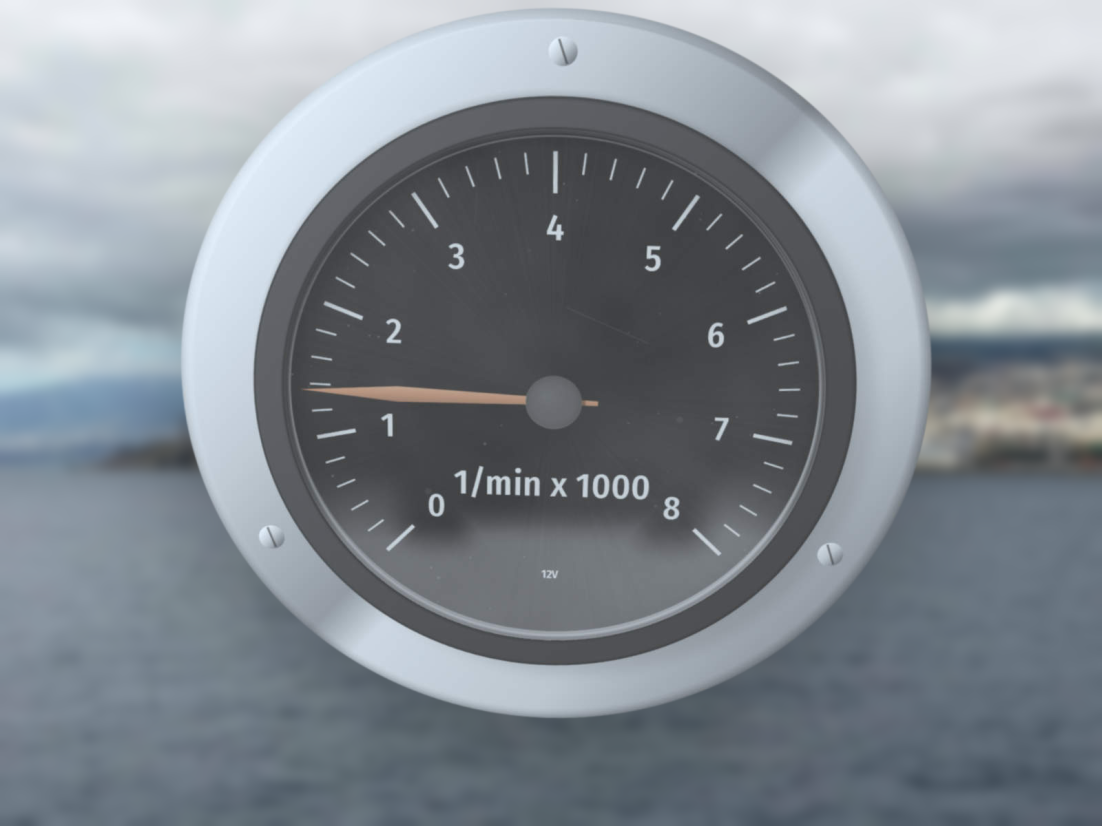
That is rpm 1400
